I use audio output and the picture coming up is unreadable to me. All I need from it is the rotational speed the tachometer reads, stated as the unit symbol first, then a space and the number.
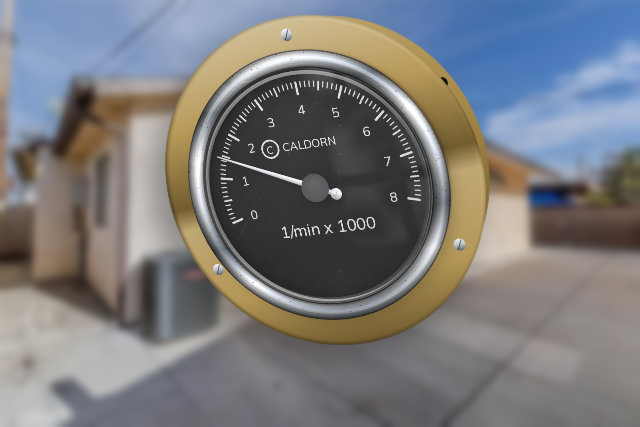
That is rpm 1500
